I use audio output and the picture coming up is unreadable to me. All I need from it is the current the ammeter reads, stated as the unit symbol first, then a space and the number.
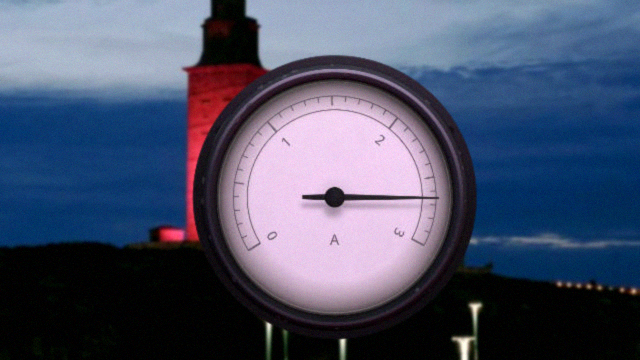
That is A 2.65
